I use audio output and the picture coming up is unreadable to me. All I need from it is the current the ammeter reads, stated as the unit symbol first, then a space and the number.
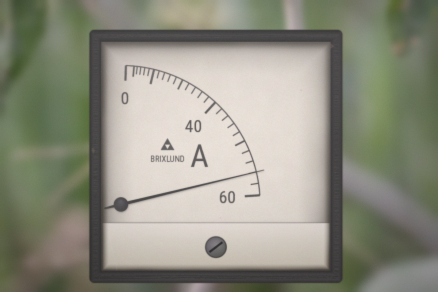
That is A 56
